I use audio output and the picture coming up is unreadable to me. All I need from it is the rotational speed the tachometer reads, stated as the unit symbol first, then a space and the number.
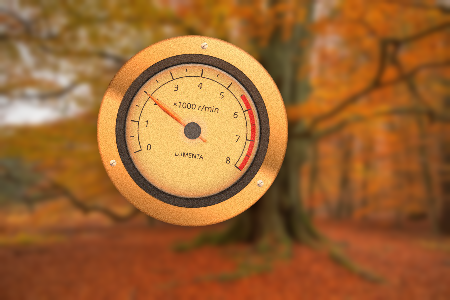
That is rpm 2000
